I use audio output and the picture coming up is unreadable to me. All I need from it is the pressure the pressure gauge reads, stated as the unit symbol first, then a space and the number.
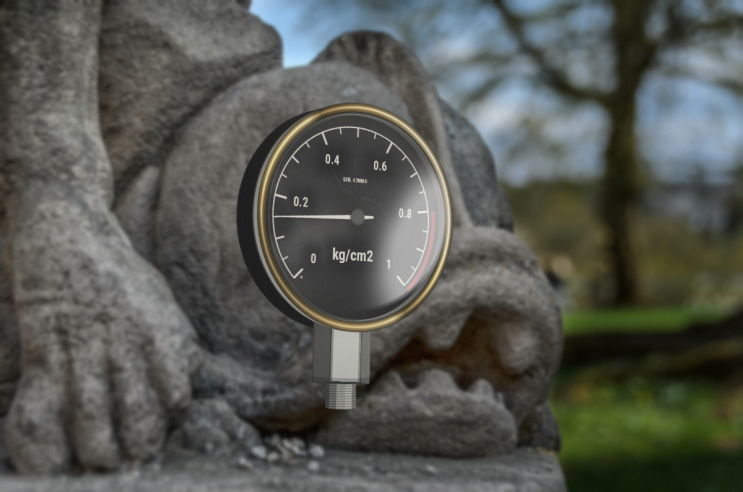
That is kg/cm² 0.15
